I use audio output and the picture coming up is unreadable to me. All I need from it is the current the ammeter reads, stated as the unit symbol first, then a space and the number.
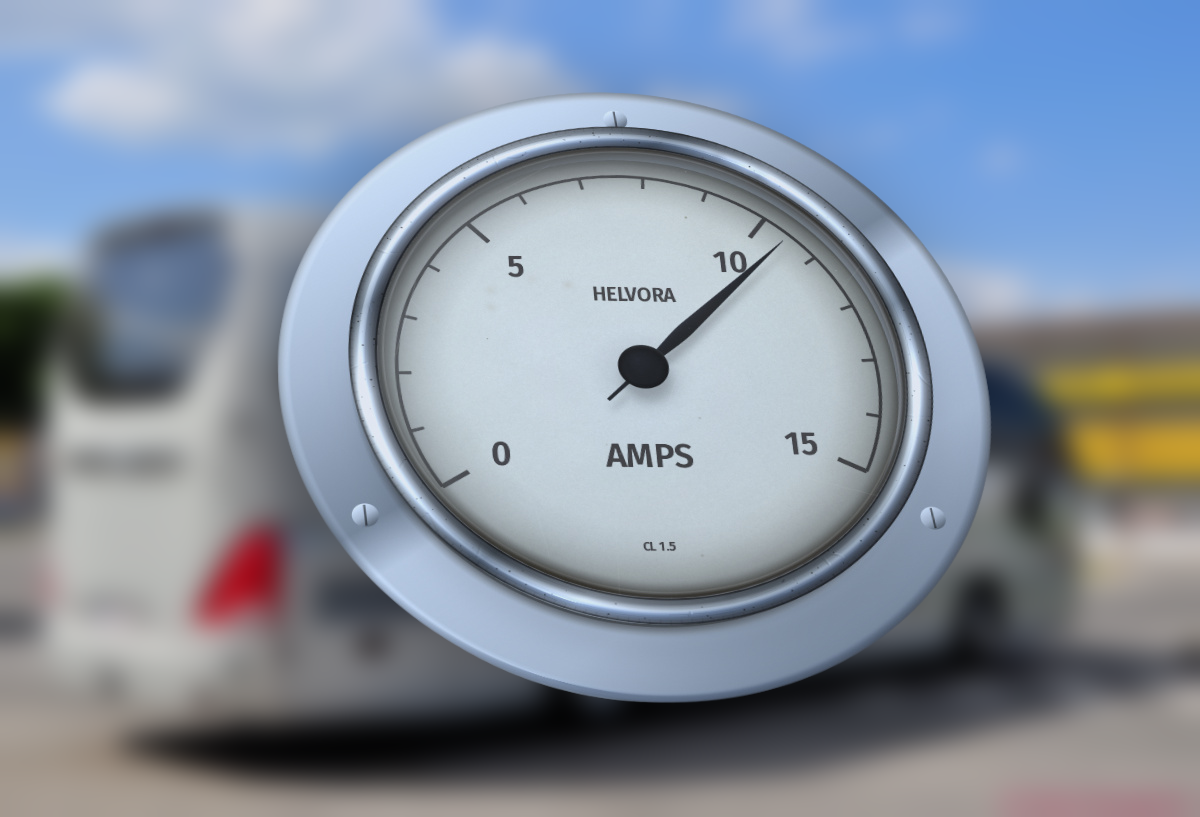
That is A 10.5
